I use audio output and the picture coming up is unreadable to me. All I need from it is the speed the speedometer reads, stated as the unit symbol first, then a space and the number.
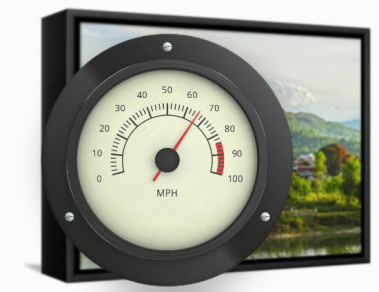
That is mph 66
